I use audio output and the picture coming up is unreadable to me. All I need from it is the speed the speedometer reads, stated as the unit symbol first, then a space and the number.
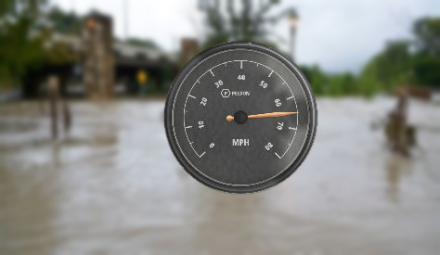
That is mph 65
